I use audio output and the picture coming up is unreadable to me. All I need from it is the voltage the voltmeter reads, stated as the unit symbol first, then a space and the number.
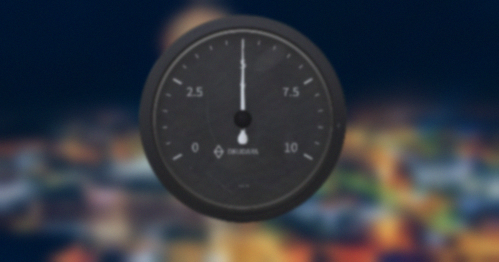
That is V 5
